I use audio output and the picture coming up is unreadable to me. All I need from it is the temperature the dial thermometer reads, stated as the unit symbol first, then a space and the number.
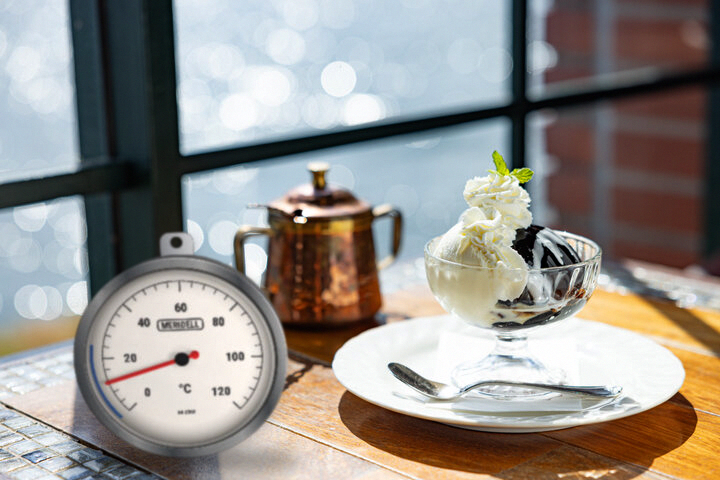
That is °C 12
